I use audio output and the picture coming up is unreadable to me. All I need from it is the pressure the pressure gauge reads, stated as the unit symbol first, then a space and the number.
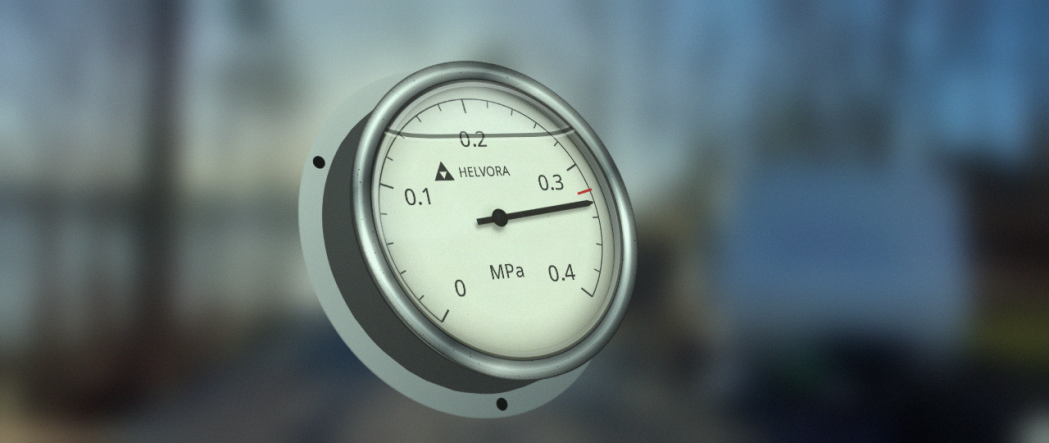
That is MPa 0.33
